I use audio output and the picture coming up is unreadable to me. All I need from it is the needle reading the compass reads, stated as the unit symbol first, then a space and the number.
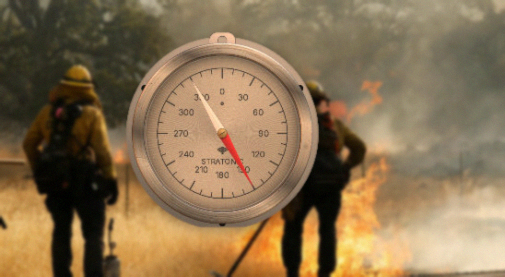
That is ° 150
